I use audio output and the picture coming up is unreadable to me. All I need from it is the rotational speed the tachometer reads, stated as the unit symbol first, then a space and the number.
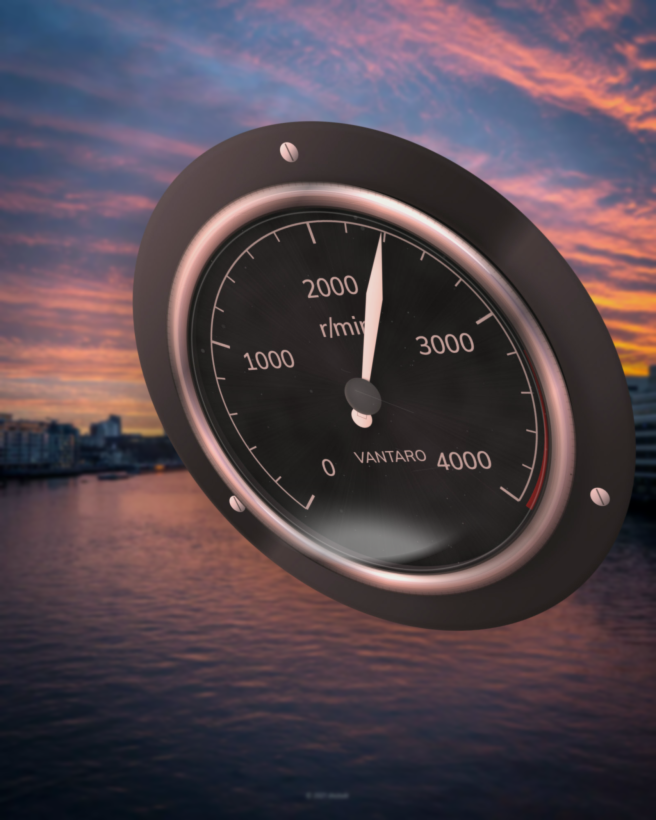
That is rpm 2400
